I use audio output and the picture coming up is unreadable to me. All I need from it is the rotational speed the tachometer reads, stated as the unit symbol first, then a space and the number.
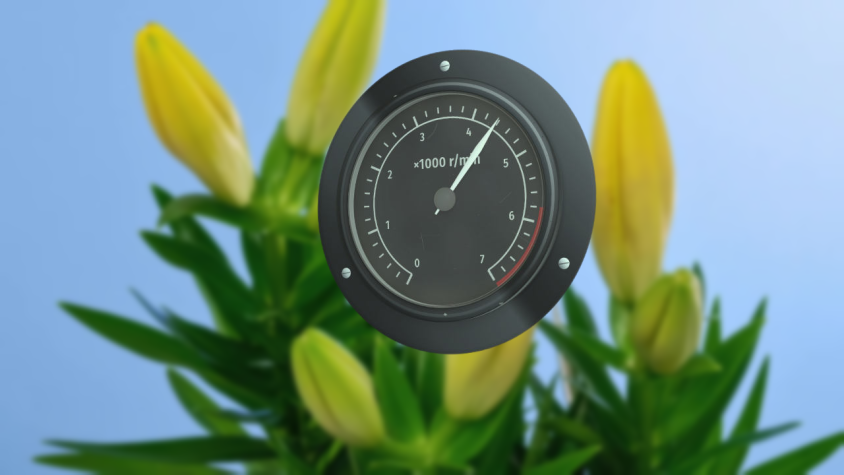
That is rpm 4400
